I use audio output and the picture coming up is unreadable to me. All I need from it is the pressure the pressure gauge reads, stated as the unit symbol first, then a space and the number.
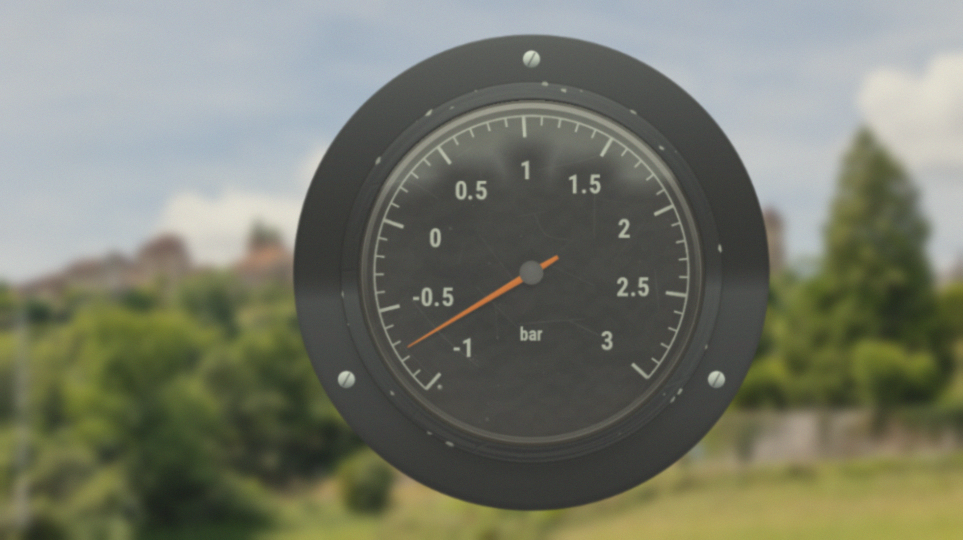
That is bar -0.75
